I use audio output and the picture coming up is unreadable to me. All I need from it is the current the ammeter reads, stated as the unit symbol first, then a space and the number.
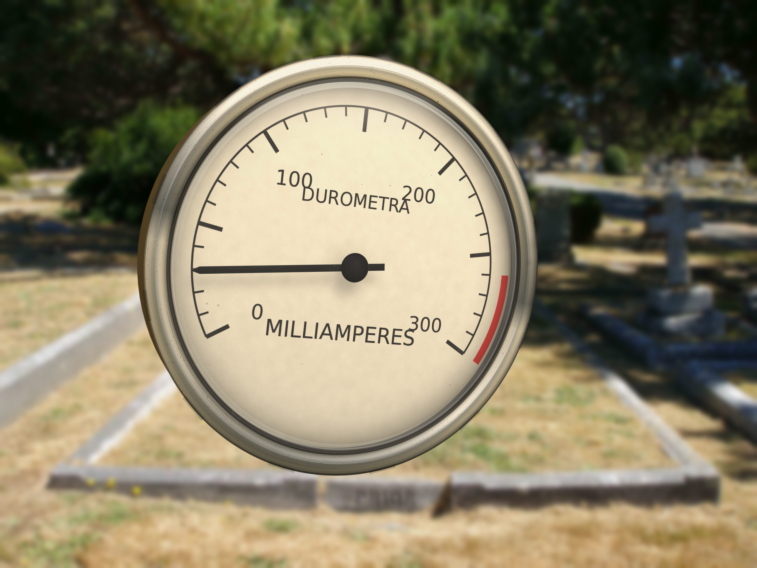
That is mA 30
